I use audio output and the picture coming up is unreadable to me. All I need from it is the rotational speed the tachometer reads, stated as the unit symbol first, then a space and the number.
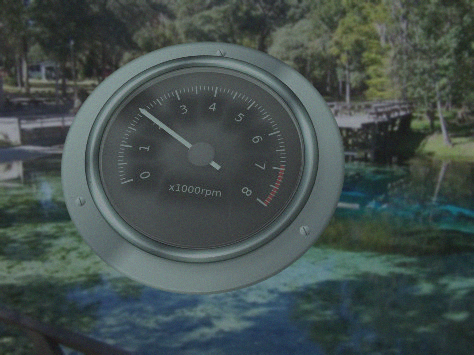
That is rpm 2000
